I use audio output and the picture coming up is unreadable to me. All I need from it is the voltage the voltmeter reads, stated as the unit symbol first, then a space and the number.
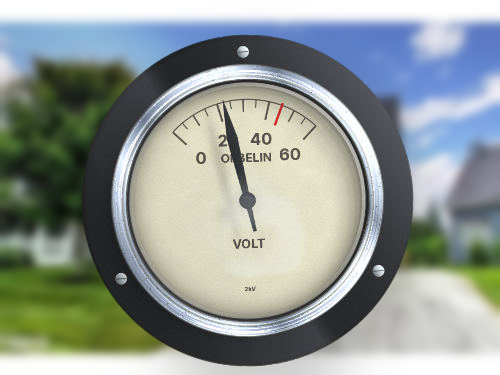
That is V 22.5
